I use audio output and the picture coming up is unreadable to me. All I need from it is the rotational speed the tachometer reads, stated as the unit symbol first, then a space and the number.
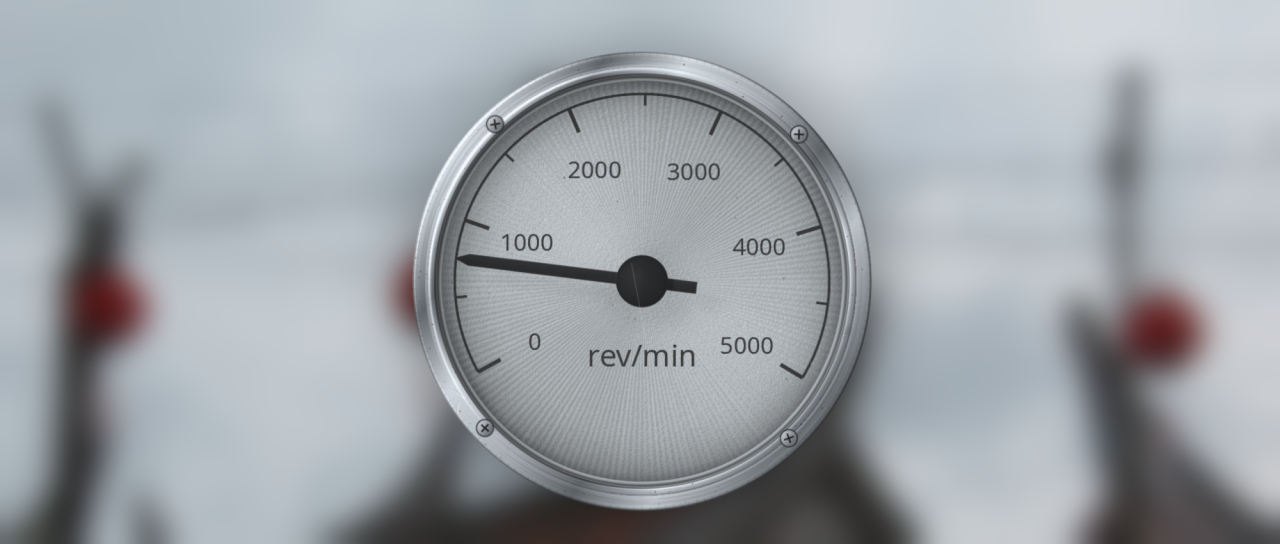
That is rpm 750
